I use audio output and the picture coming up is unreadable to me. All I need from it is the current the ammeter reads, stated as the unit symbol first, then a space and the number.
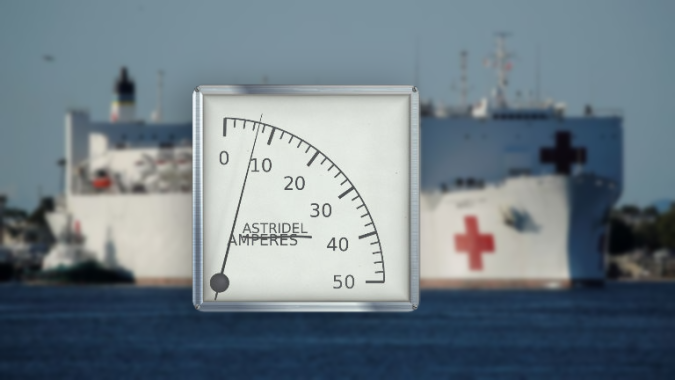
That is A 7
